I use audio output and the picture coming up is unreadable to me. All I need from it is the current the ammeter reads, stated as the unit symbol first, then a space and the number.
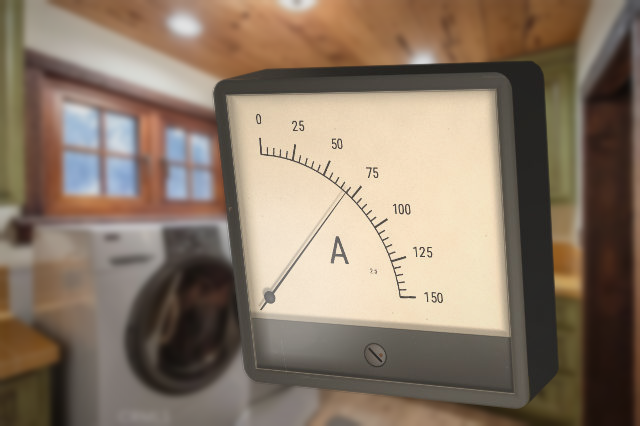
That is A 70
